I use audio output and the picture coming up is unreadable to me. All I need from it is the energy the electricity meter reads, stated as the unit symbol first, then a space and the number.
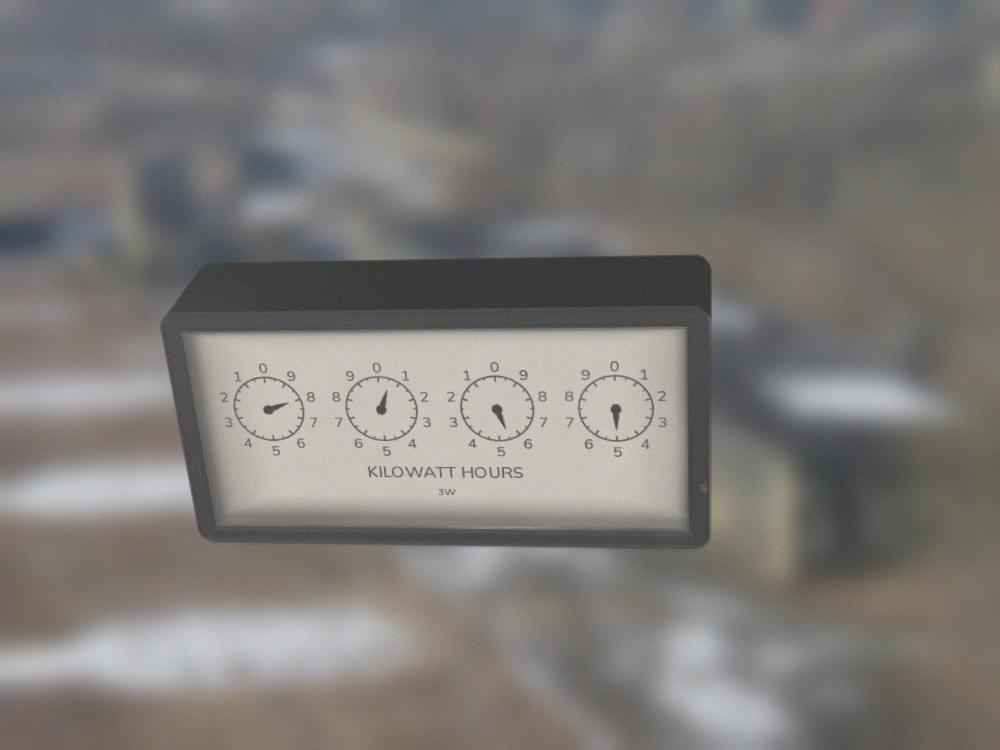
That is kWh 8055
